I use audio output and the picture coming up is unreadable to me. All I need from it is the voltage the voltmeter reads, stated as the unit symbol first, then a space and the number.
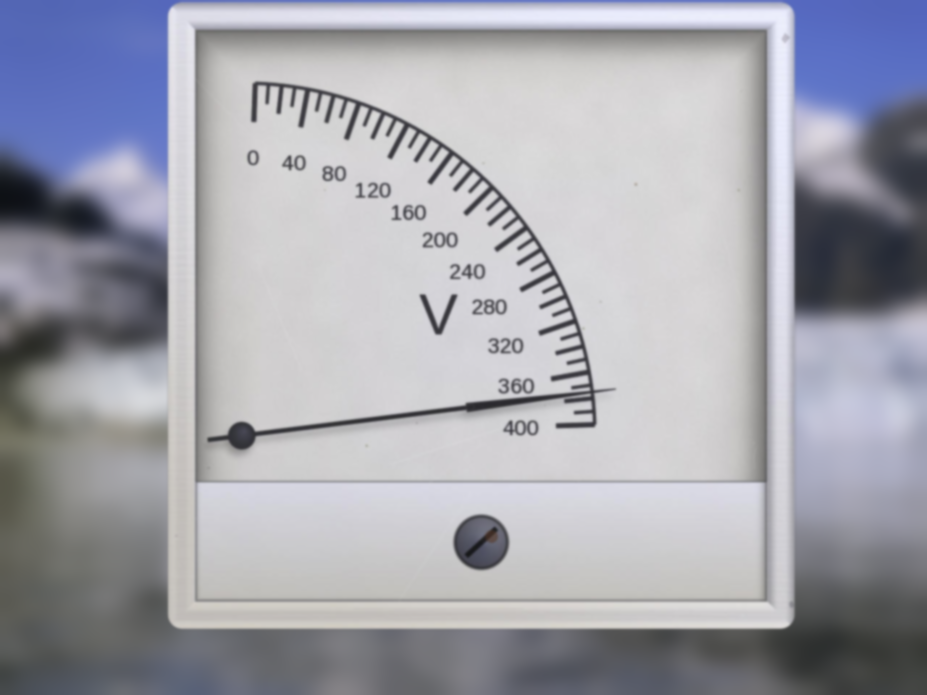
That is V 375
